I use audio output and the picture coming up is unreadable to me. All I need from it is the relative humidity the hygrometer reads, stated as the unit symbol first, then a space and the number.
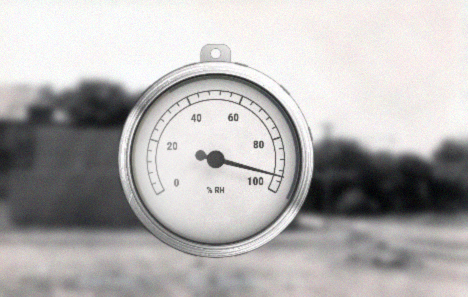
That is % 94
